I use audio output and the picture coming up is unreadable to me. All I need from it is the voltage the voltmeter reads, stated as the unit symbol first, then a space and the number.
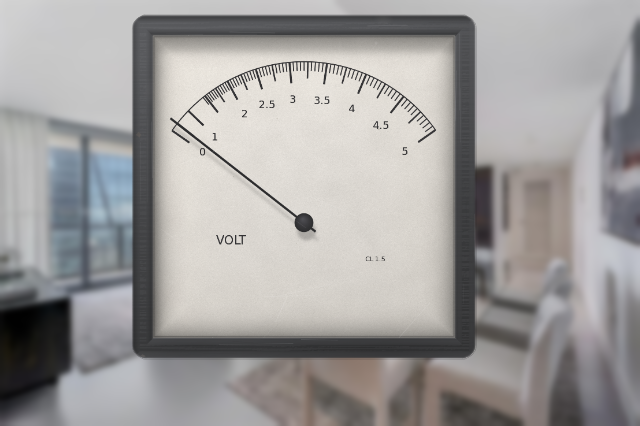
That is V 0.5
